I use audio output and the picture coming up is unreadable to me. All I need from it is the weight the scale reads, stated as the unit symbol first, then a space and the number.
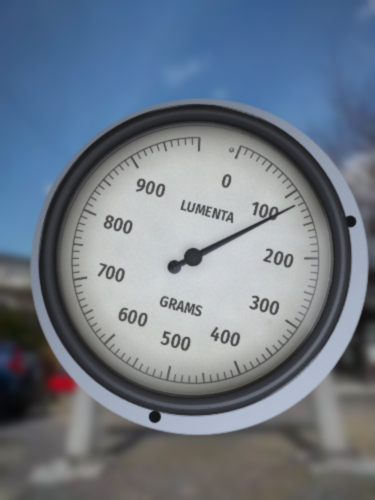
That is g 120
